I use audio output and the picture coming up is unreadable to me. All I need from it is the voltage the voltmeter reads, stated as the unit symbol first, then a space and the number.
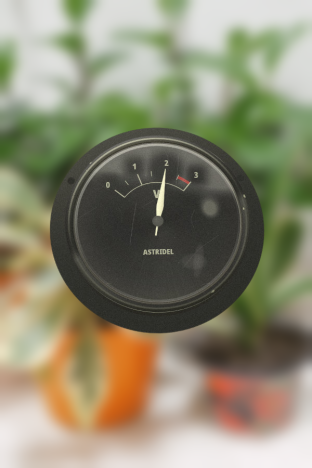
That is V 2
